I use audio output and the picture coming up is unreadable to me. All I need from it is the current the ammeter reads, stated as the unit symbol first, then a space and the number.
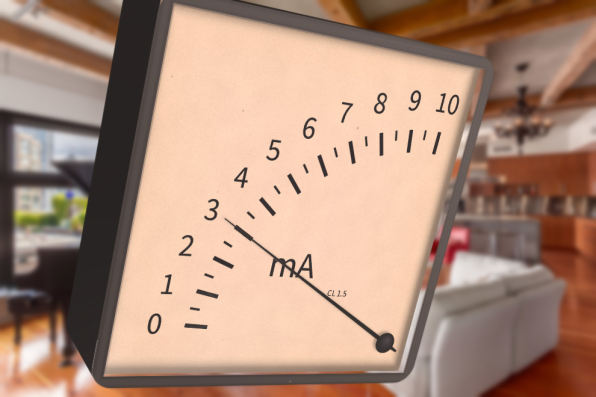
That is mA 3
